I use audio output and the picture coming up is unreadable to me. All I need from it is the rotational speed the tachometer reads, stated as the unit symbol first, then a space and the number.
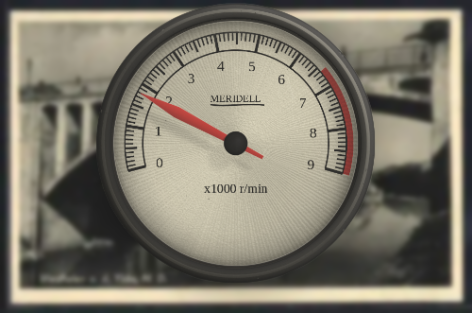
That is rpm 1800
